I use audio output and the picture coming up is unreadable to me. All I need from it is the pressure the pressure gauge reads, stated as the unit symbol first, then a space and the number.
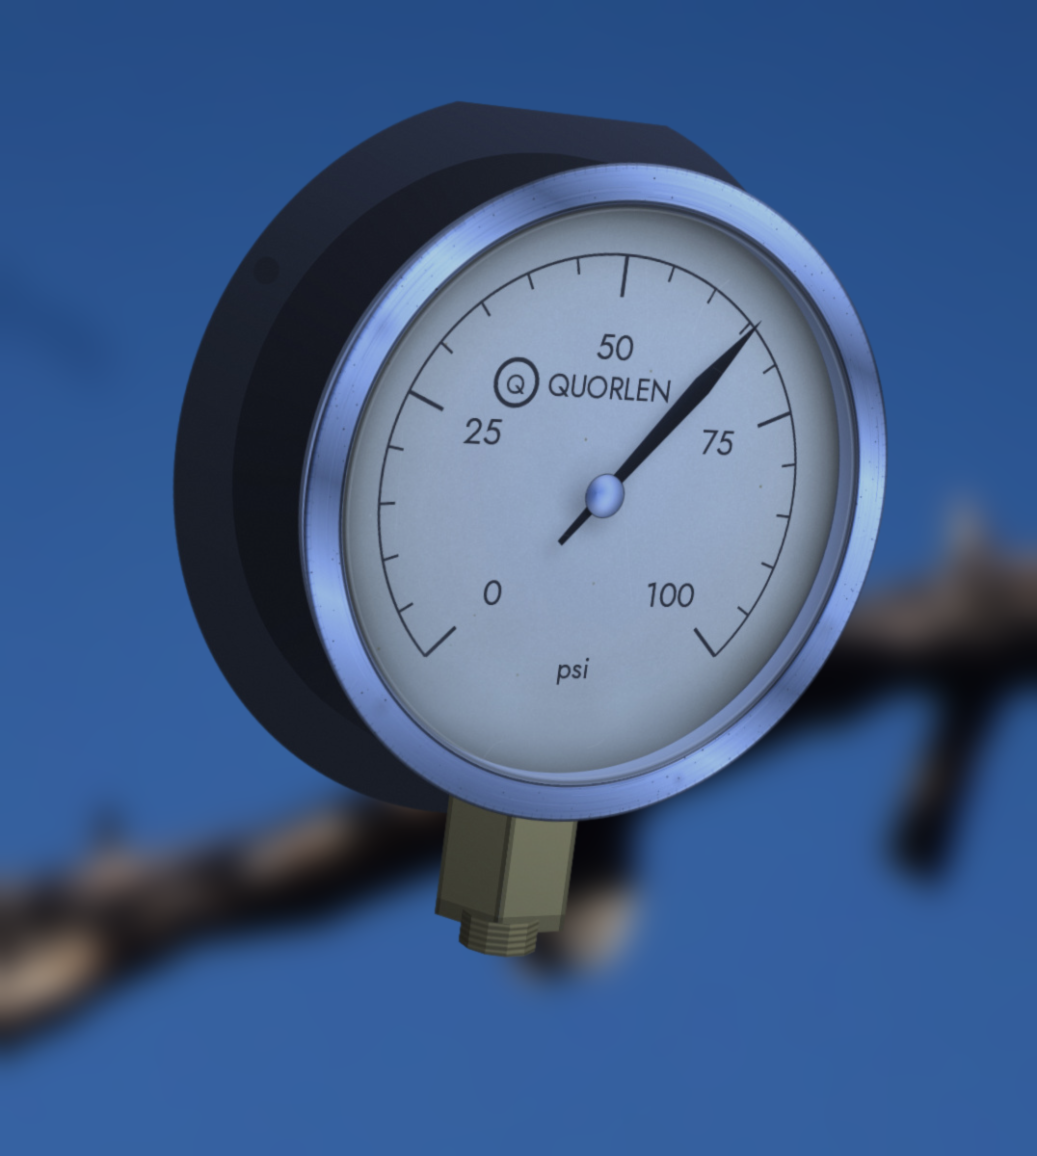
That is psi 65
